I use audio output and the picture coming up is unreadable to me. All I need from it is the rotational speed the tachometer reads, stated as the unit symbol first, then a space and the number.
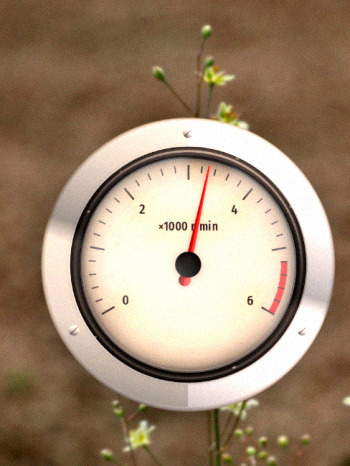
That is rpm 3300
